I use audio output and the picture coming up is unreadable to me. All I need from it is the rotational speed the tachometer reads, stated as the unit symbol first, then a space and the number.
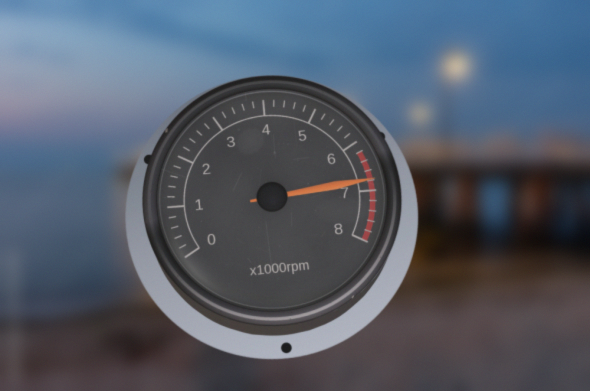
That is rpm 6800
